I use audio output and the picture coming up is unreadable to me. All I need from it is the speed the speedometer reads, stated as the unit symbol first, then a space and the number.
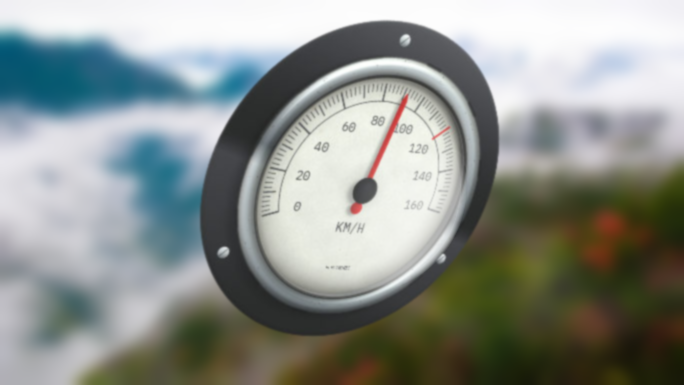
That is km/h 90
